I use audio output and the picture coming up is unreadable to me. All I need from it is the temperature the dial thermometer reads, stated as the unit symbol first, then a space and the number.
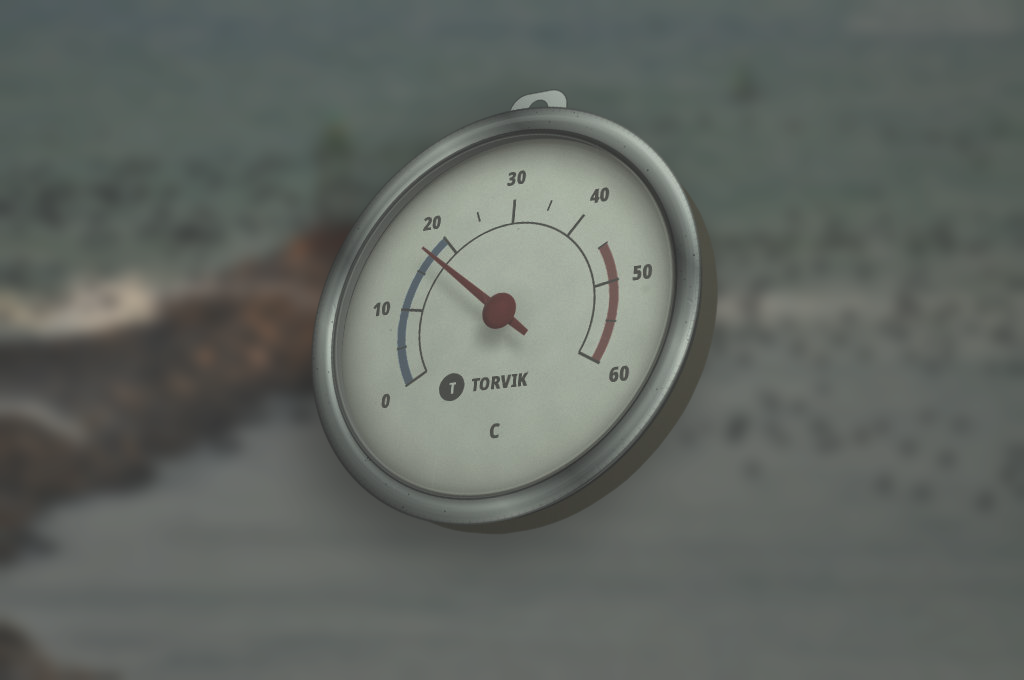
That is °C 17.5
